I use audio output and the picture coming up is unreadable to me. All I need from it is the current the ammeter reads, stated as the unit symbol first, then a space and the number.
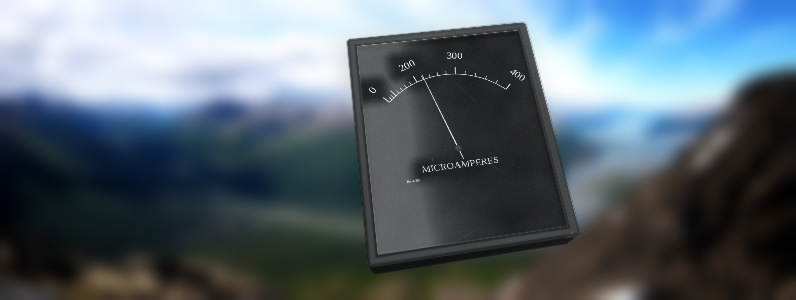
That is µA 220
